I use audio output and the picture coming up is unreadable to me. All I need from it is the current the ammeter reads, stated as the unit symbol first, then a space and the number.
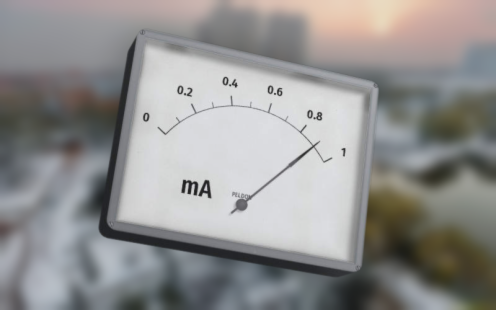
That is mA 0.9
